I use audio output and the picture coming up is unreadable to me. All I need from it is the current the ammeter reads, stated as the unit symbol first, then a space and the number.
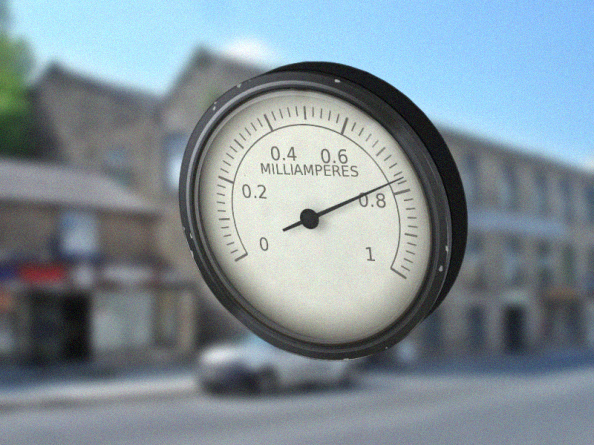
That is mA 0.77
